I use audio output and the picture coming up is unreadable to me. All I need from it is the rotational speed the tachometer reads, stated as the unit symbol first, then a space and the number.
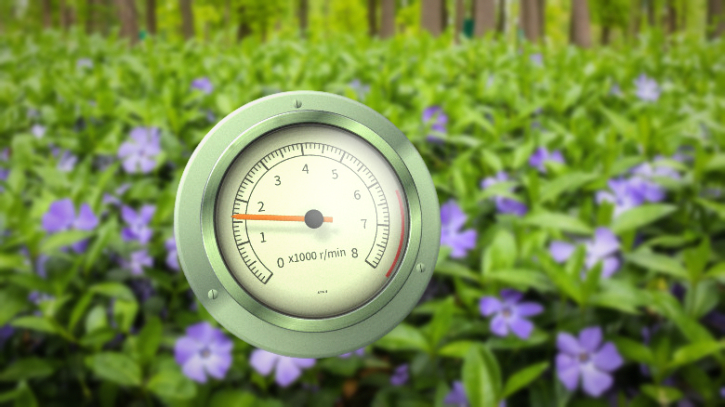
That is rpm 1600
